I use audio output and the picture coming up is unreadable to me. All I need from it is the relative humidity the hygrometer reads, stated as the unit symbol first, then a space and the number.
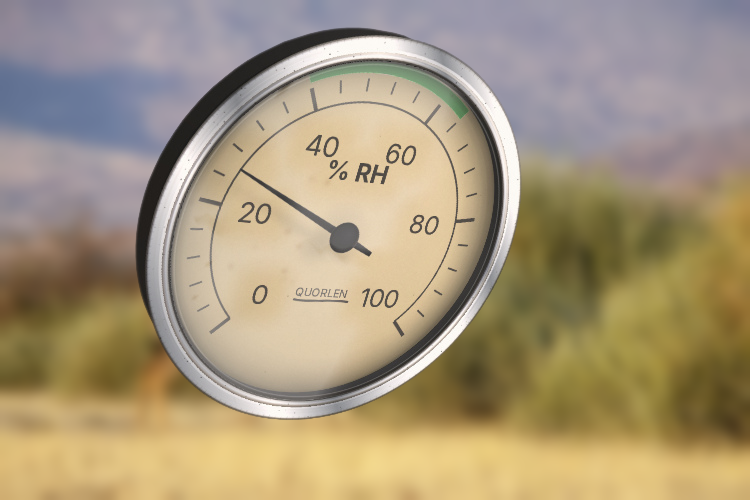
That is % 26
